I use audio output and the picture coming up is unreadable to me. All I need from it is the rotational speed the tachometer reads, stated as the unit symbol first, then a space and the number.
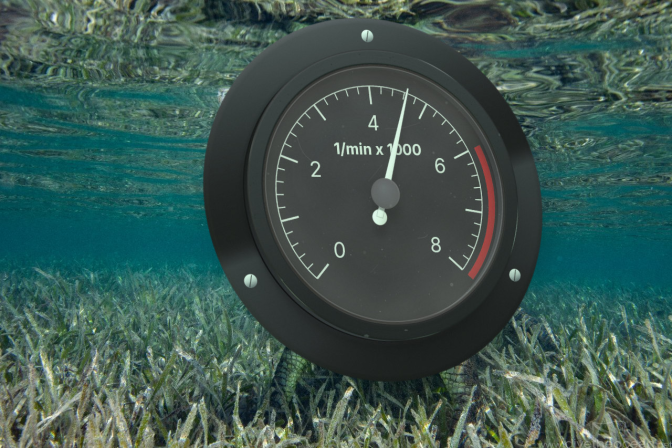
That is rpm 4600
